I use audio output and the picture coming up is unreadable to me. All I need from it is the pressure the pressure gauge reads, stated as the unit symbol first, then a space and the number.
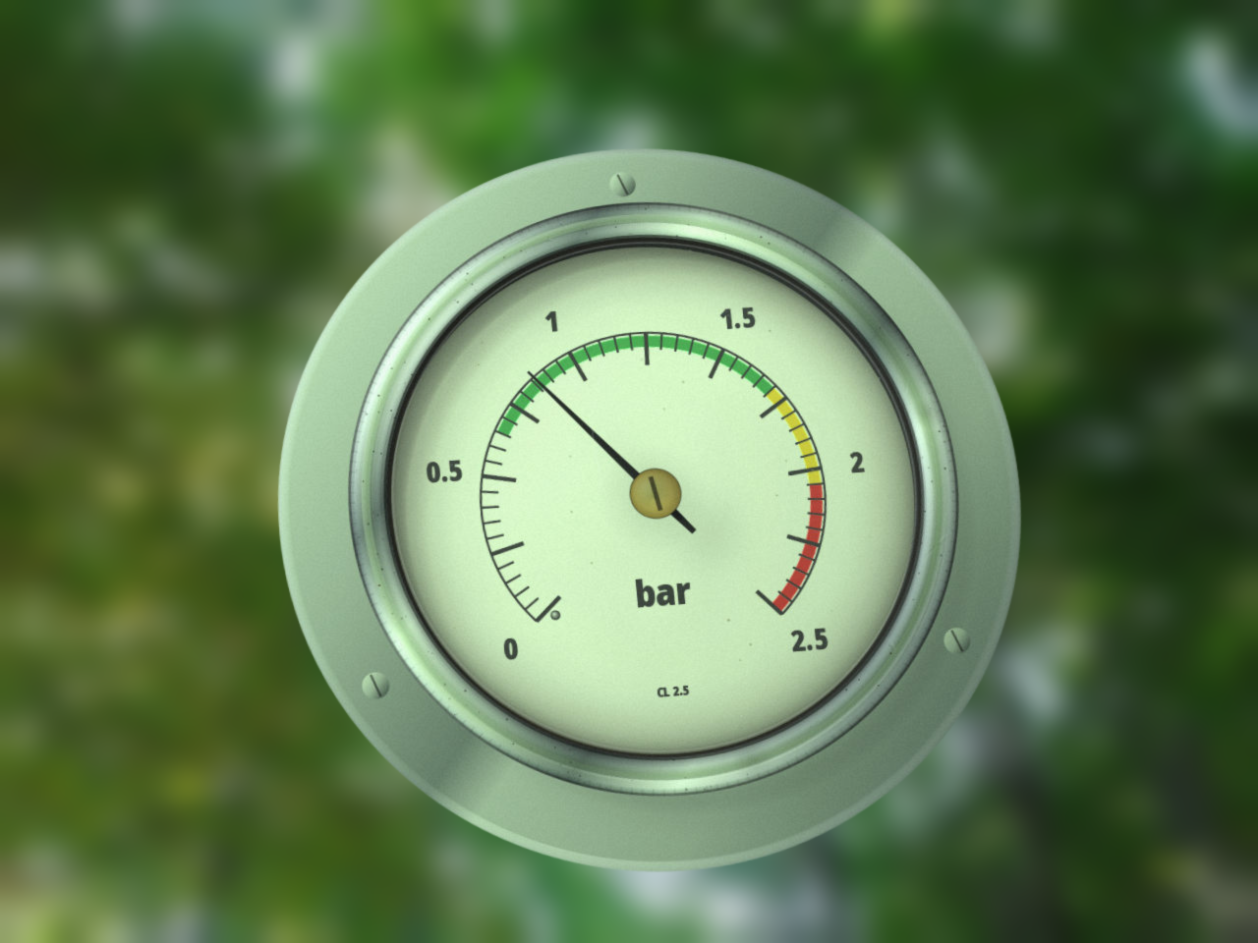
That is bar 0.85
